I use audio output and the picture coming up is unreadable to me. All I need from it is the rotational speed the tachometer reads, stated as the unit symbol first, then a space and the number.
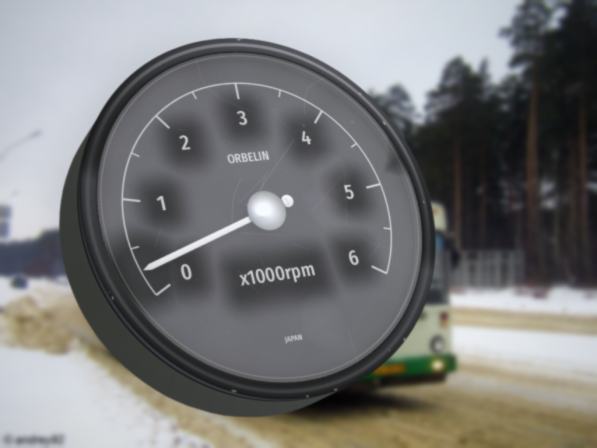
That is rpm 250
